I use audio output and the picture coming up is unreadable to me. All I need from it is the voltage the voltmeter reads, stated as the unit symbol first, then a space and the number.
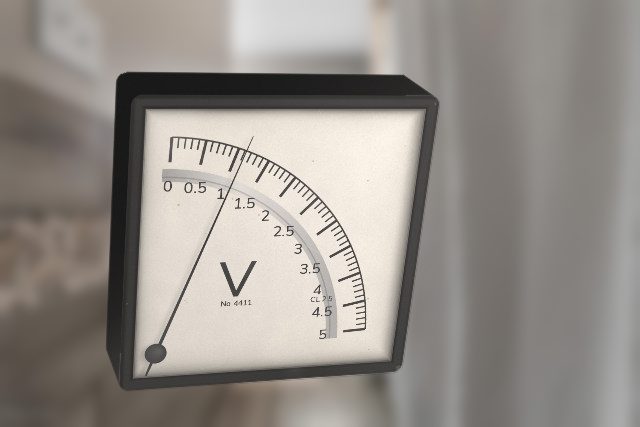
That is V 1.1
